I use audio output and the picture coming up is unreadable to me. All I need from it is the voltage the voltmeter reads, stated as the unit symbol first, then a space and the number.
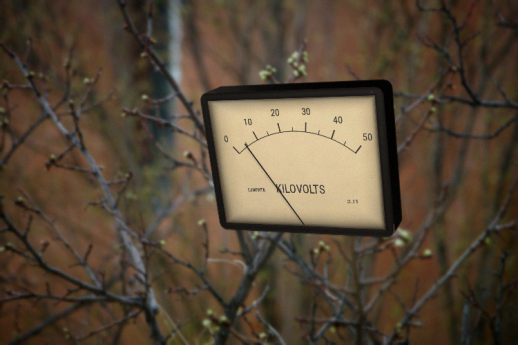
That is kV 5
